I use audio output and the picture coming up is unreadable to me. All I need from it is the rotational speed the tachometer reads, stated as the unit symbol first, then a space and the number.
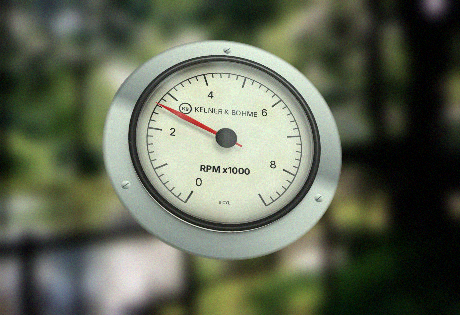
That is rpm 2600
